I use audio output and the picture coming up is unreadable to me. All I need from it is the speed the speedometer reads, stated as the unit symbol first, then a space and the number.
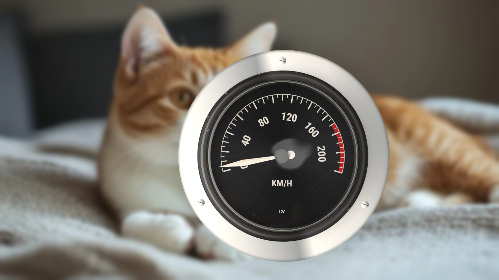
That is km/h 5
